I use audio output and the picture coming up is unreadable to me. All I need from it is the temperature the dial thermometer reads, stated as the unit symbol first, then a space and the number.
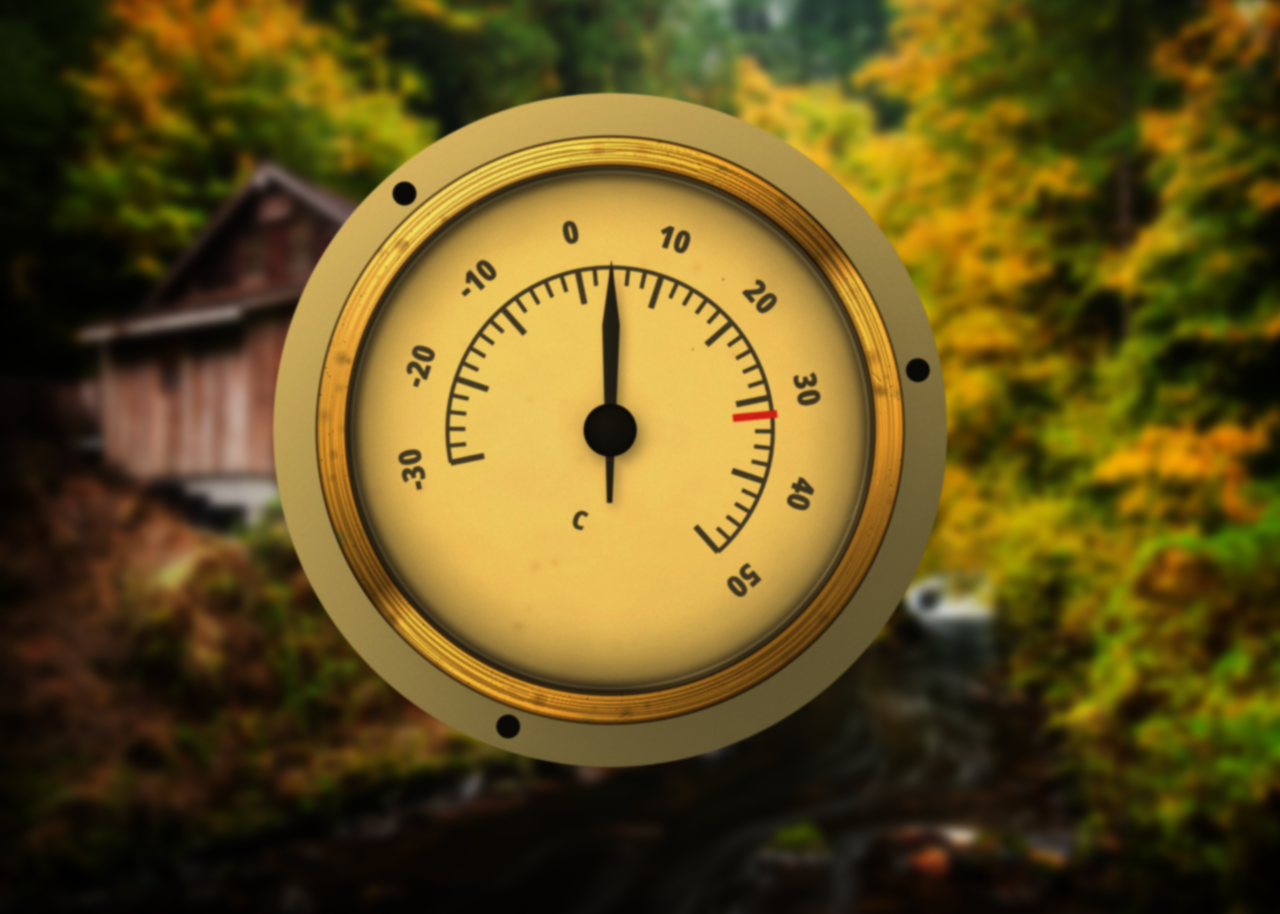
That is °C 4
